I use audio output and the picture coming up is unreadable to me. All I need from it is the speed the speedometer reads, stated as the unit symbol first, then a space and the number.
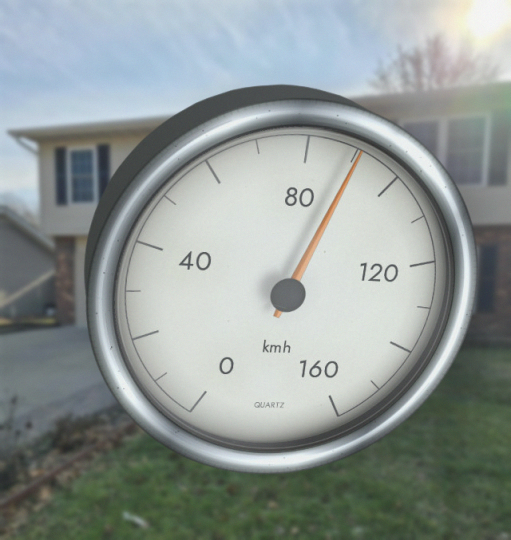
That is km/h 90
